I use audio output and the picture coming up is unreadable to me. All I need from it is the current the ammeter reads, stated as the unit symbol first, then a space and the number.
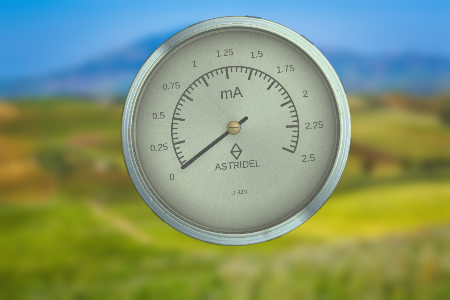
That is mA 0
